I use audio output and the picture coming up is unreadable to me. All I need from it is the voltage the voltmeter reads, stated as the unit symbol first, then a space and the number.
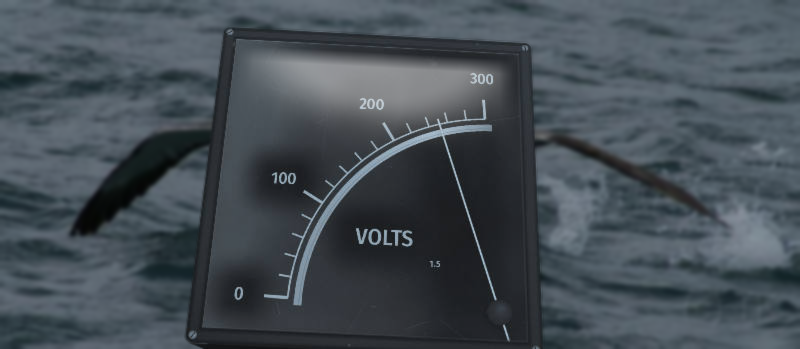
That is V 250
